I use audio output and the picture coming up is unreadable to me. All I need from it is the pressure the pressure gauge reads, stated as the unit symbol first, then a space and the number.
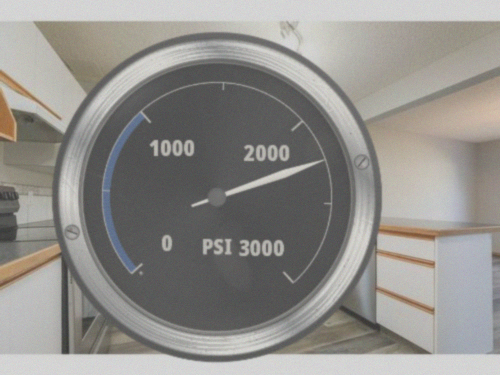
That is psi 2250
